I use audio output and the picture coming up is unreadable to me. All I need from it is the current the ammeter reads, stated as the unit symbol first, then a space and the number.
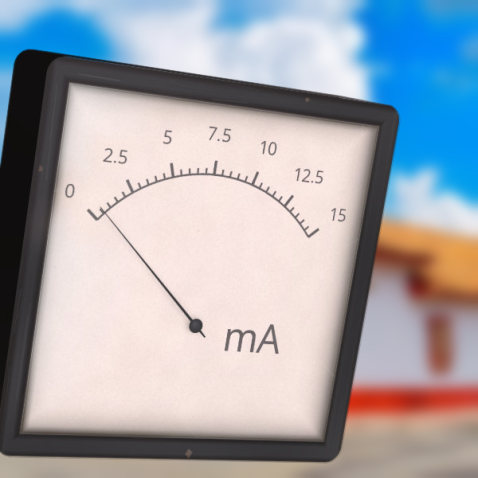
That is mA 0.5
